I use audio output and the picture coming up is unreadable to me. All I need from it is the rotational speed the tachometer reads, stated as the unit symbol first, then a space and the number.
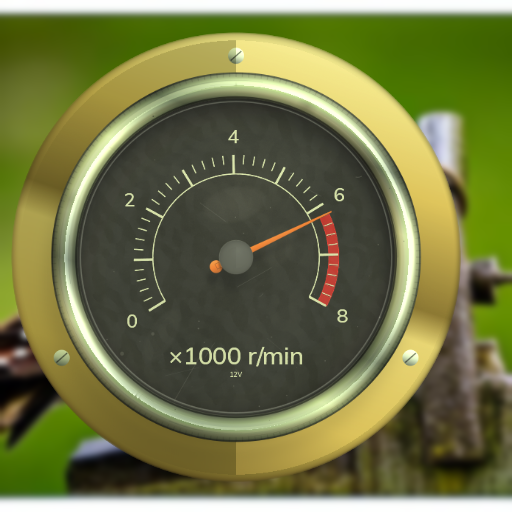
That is rpm 6200
